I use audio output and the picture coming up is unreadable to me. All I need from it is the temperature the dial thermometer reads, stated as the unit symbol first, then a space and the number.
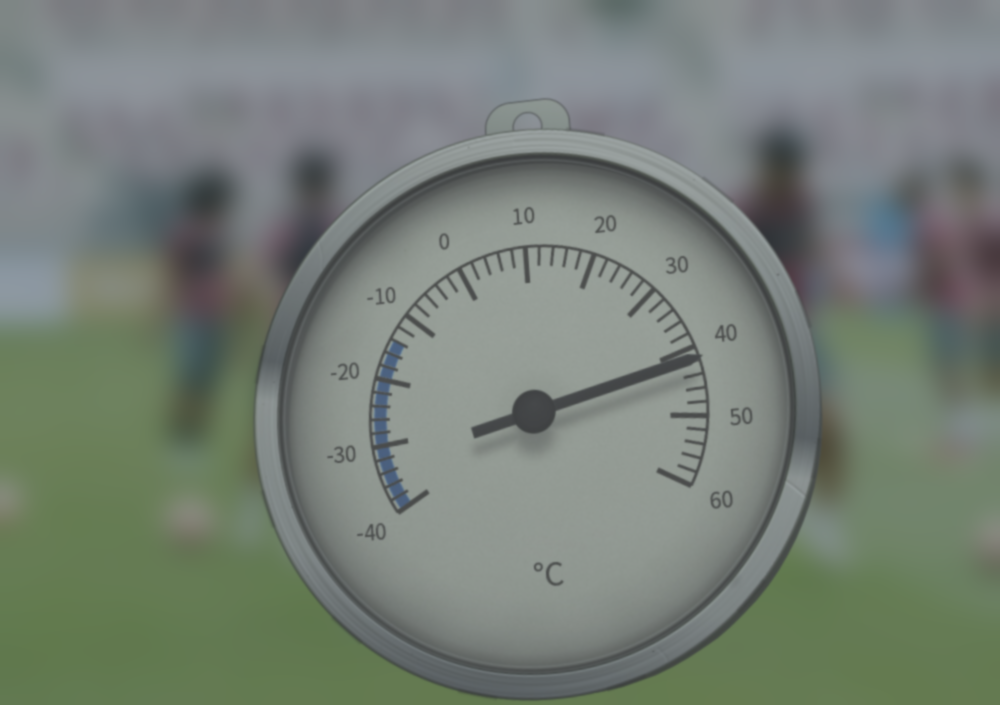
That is °C 42
